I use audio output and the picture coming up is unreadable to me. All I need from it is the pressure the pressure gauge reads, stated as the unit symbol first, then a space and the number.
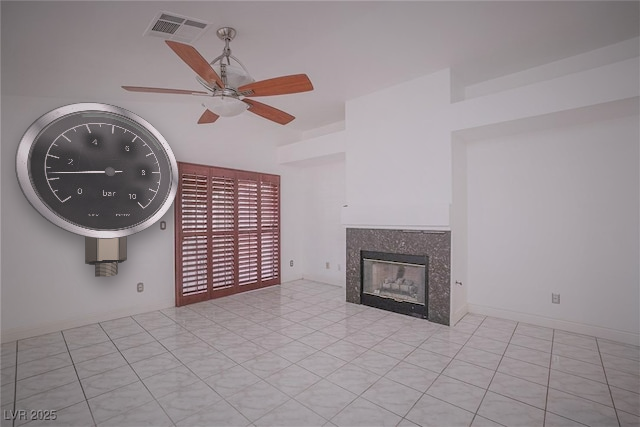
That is bar 1.25
